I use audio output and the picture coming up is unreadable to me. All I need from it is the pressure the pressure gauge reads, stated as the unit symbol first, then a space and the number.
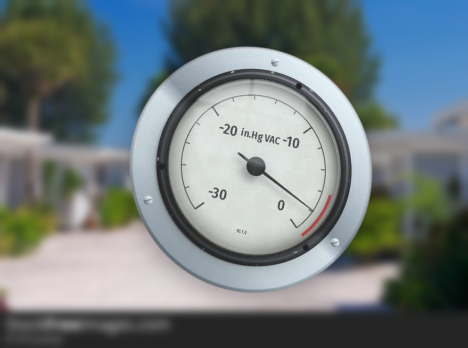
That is inHg -2
